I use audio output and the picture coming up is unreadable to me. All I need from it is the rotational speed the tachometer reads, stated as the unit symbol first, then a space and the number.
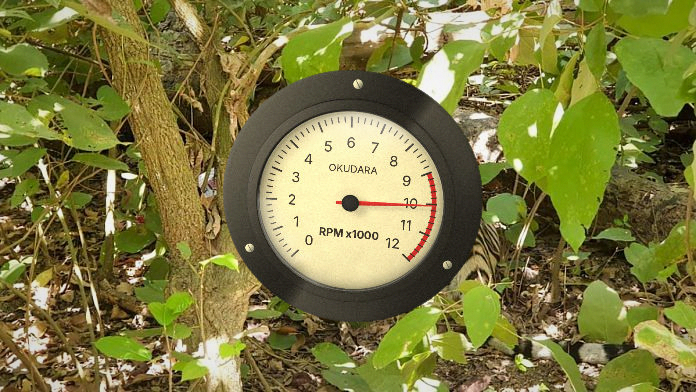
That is rpm 10000
